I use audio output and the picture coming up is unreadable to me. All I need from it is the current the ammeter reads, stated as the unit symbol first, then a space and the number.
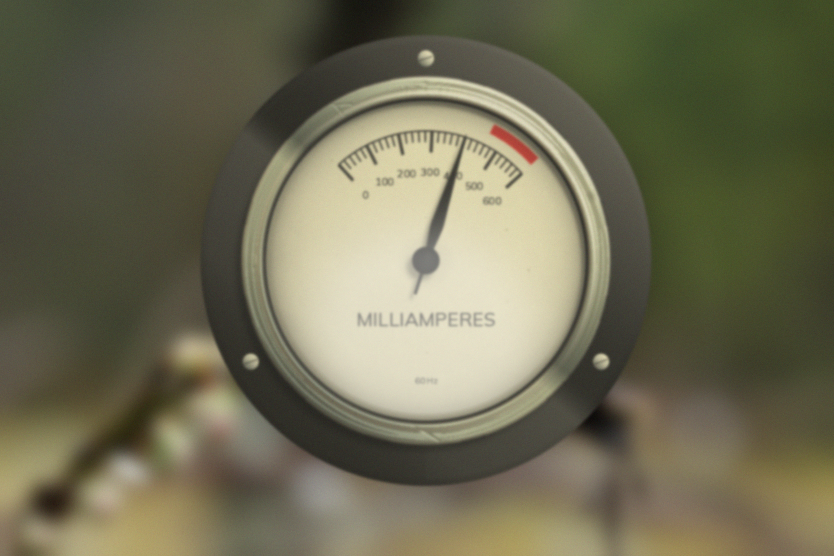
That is mA 400
